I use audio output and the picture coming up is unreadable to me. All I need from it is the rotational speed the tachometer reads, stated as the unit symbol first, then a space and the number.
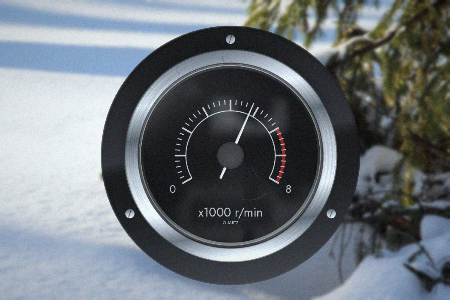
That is rpm 4800
